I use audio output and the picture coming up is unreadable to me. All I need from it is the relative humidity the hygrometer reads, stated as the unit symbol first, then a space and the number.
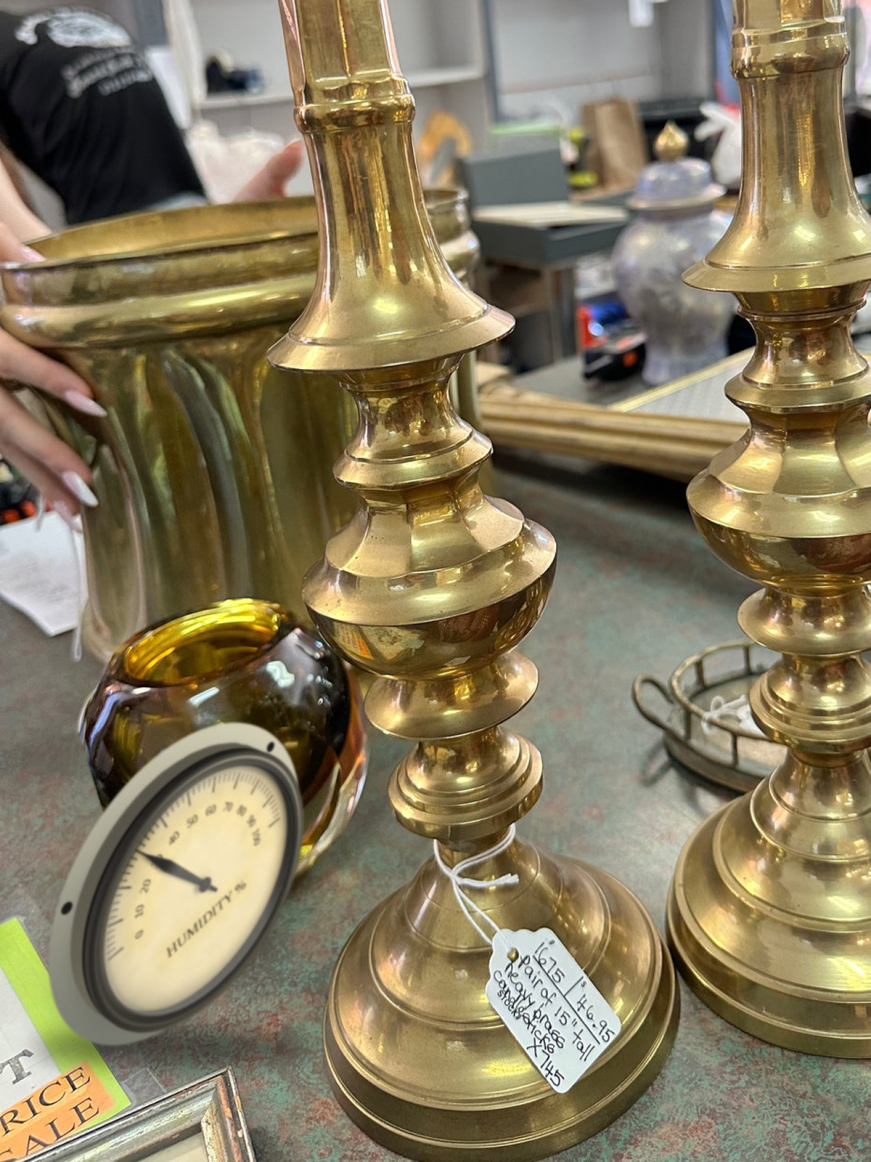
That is % 30
